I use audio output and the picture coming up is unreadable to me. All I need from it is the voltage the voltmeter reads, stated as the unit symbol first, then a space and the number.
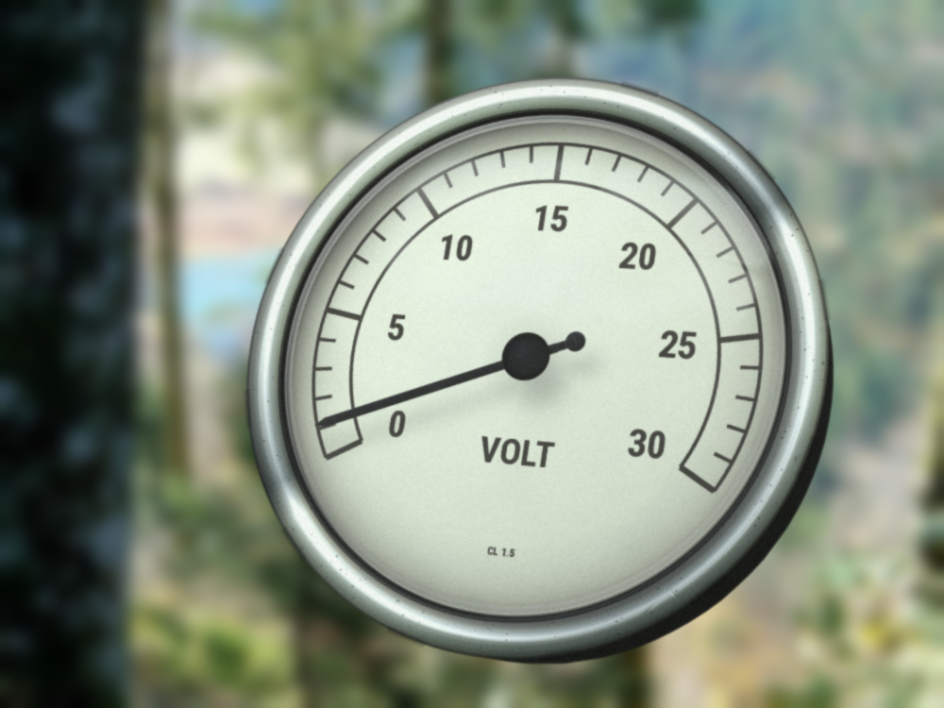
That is V 1
